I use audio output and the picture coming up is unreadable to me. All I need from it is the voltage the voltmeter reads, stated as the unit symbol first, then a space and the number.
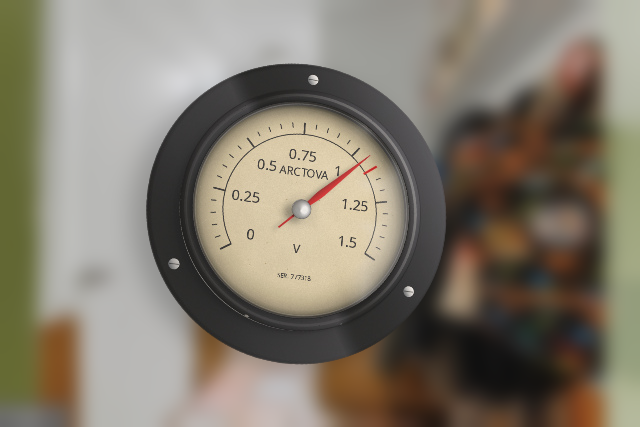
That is V 1.05
